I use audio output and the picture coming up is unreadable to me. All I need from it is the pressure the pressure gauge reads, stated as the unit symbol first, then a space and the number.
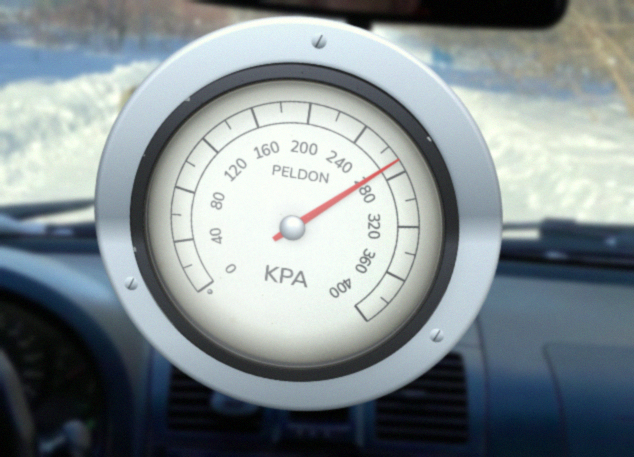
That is kPa 270
